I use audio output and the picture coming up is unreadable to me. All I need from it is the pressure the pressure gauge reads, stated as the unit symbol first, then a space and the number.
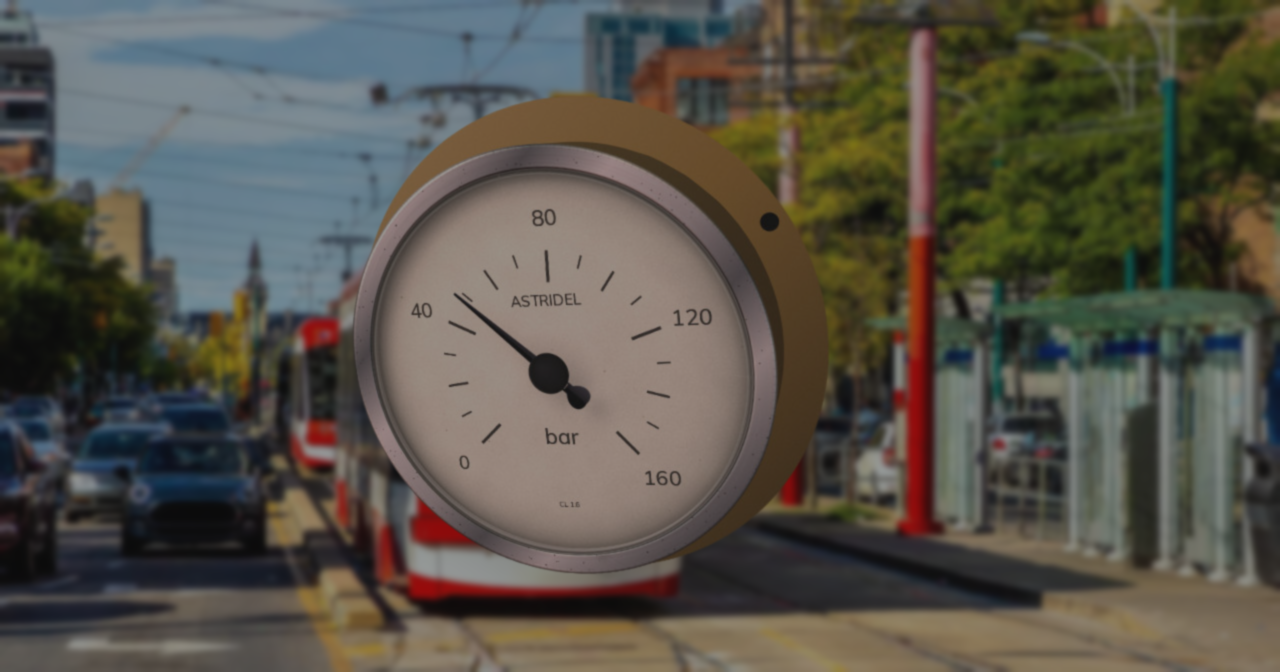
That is bar 50
